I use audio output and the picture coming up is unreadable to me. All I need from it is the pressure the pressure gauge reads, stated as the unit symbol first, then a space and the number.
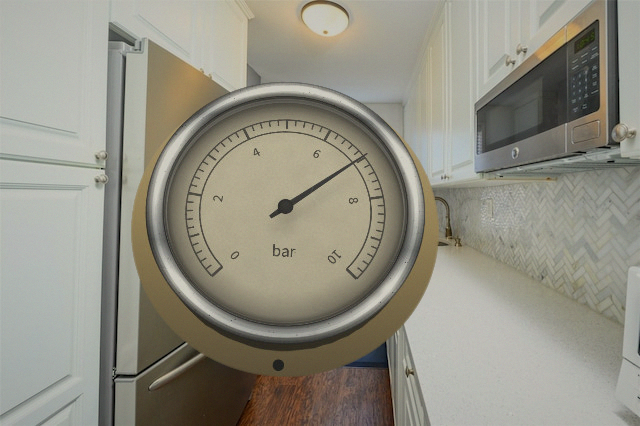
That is bar 7
